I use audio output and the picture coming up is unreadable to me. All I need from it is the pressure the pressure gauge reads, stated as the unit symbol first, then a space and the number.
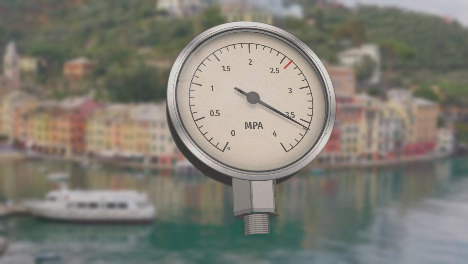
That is MPa 3.6
